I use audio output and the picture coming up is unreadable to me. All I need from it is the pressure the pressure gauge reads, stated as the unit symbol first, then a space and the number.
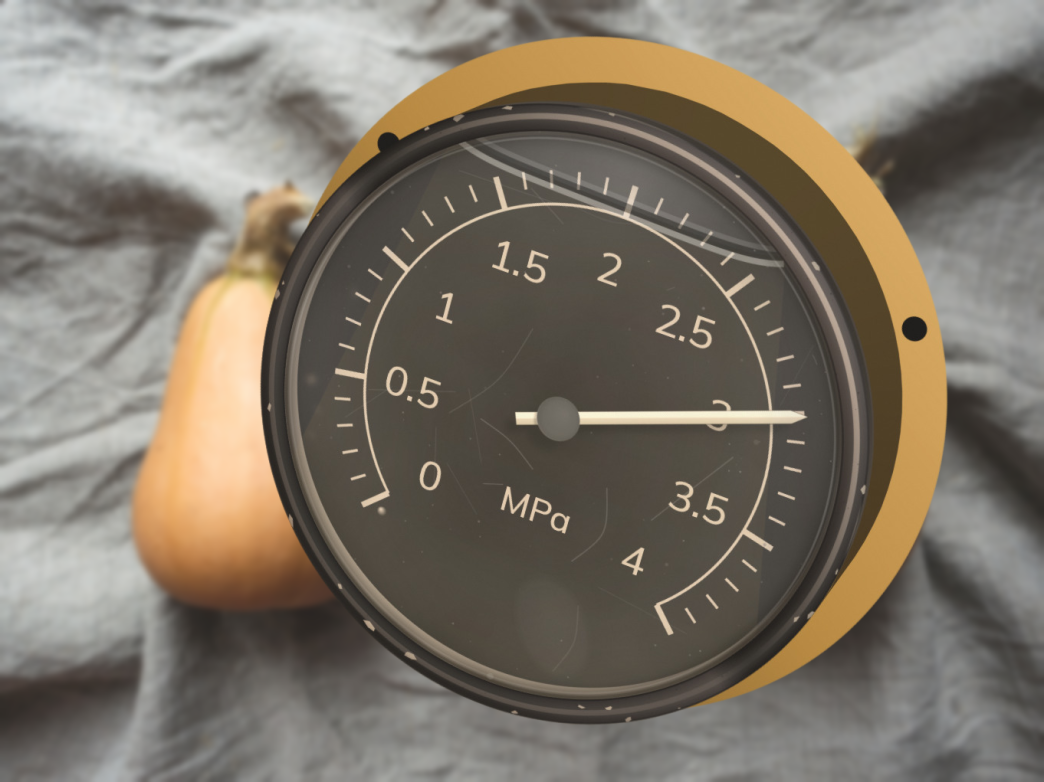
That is MPa 3
